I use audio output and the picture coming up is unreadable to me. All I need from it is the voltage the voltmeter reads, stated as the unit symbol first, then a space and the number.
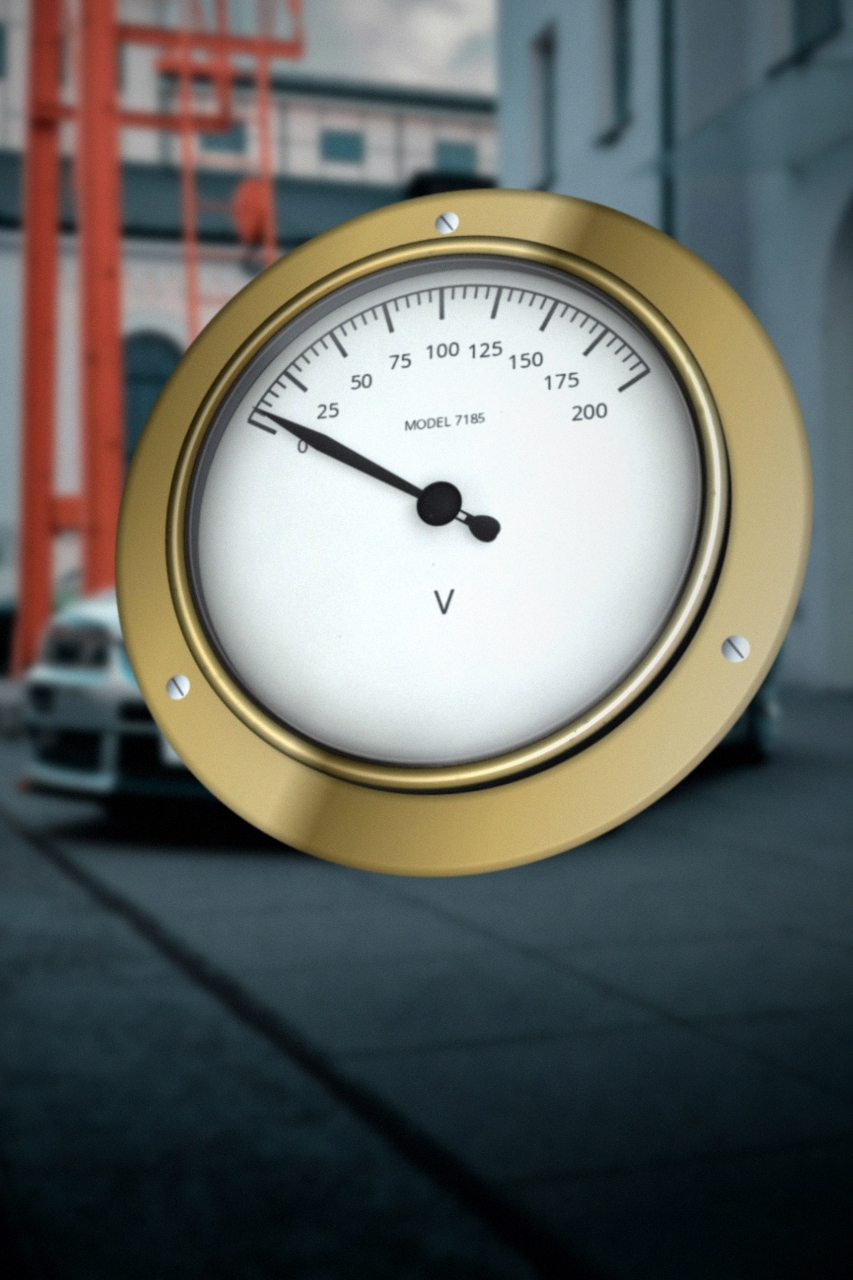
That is V 5
